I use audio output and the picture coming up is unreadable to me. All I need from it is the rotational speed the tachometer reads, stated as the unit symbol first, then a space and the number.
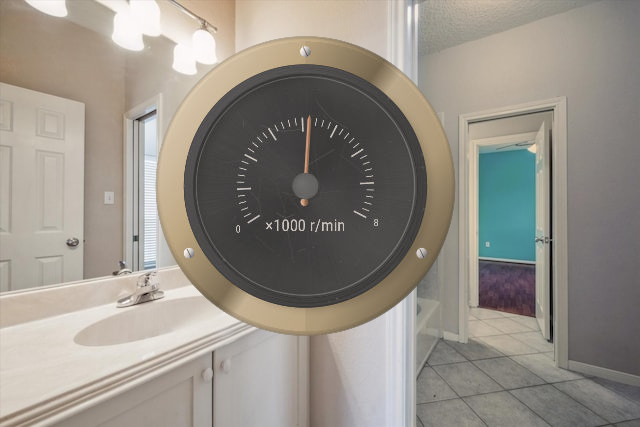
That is rpm 4200
